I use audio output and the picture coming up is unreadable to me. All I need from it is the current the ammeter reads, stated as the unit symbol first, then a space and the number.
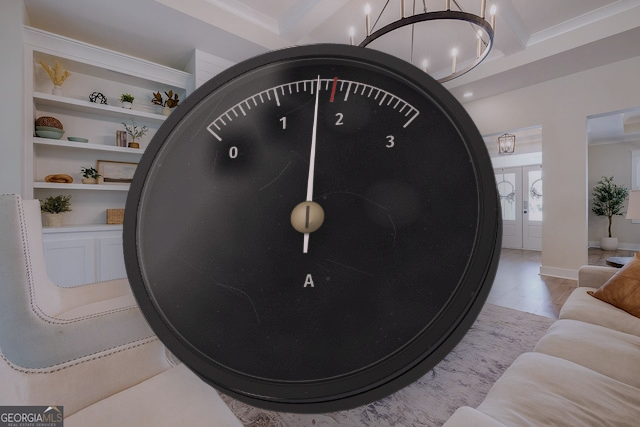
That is A 1.6
